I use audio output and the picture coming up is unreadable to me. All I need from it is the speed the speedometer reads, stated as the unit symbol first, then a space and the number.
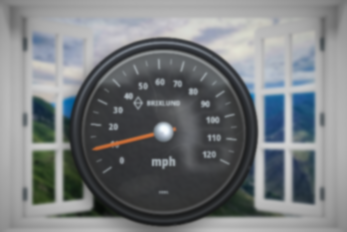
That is mph 10
